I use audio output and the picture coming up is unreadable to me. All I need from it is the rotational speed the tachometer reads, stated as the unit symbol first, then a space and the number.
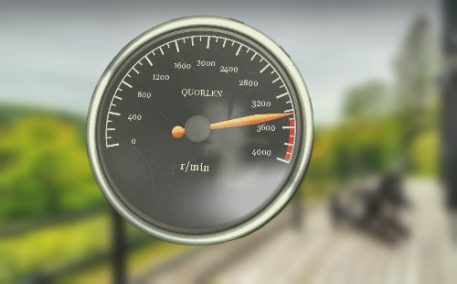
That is rpm 3450
